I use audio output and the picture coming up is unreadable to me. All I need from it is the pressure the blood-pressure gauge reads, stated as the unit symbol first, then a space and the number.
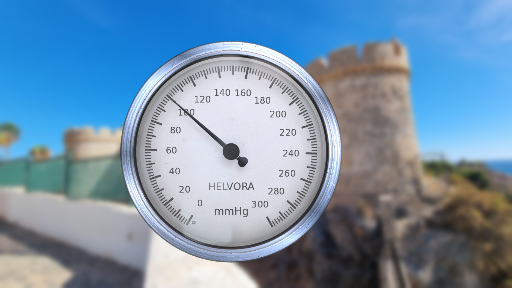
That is mmHg 100
